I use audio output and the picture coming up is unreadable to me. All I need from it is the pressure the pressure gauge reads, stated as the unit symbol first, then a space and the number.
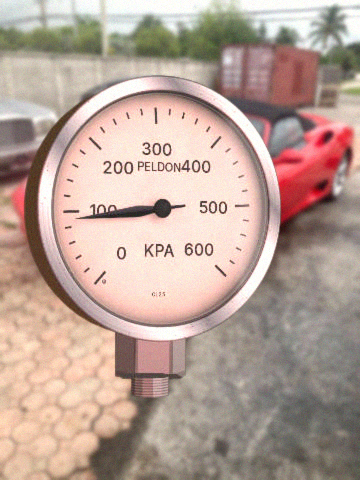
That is kPa 90
